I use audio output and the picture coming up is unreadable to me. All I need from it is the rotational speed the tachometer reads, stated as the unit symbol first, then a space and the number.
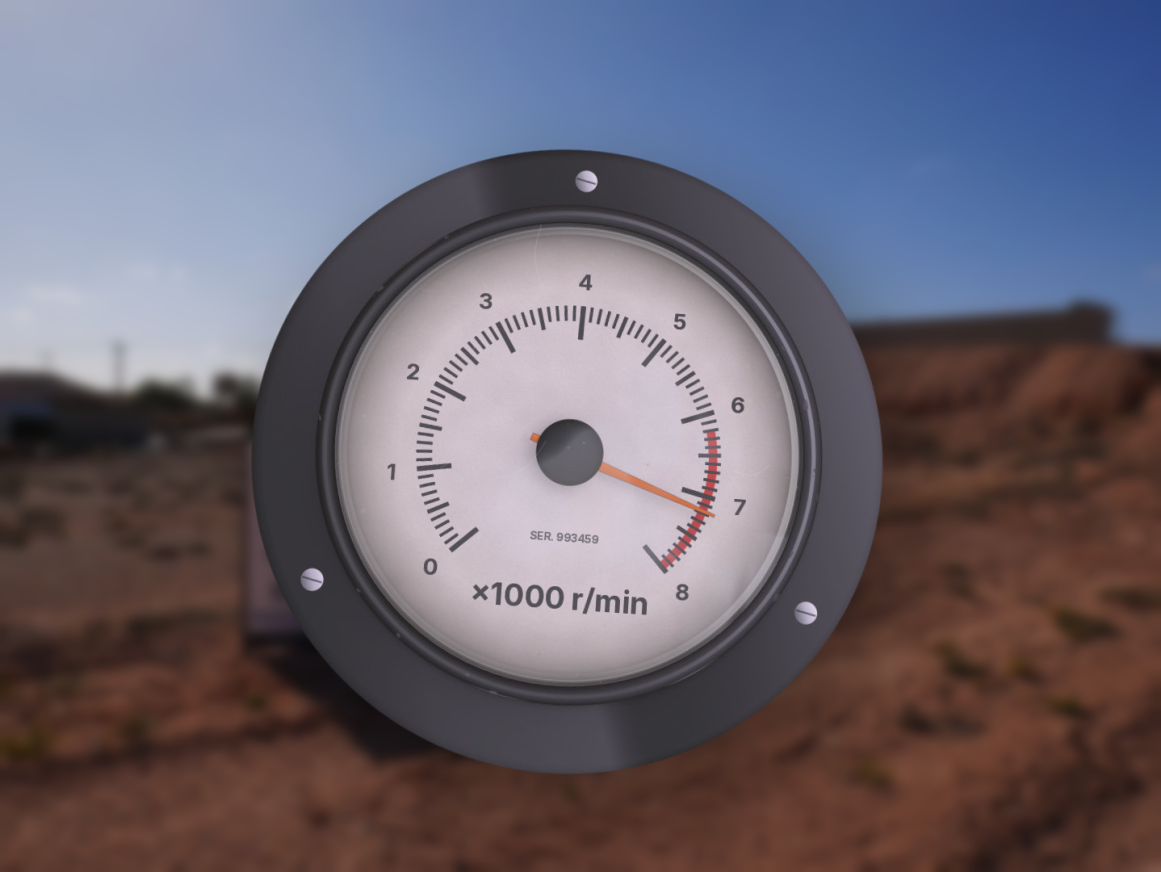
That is rpm 7200
